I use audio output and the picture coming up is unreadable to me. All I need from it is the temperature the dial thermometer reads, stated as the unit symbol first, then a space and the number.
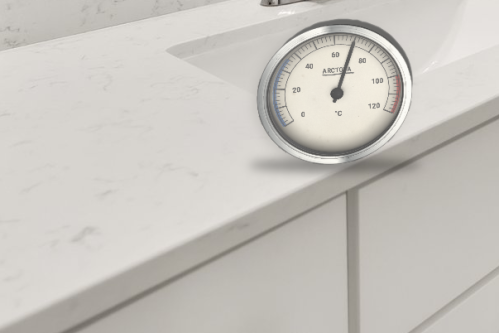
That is °C 70
